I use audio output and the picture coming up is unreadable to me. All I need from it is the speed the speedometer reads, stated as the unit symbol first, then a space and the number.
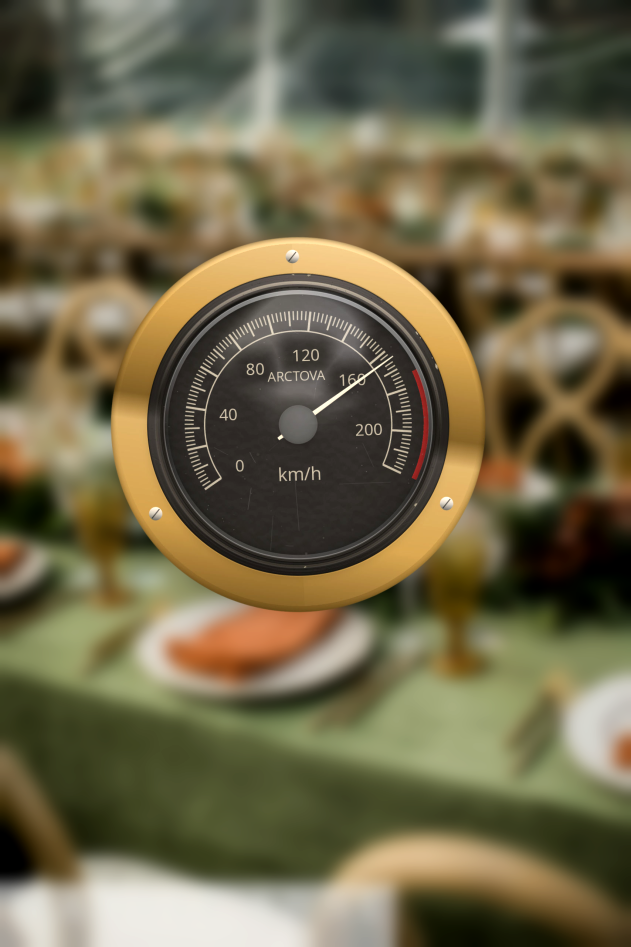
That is km/h 164
